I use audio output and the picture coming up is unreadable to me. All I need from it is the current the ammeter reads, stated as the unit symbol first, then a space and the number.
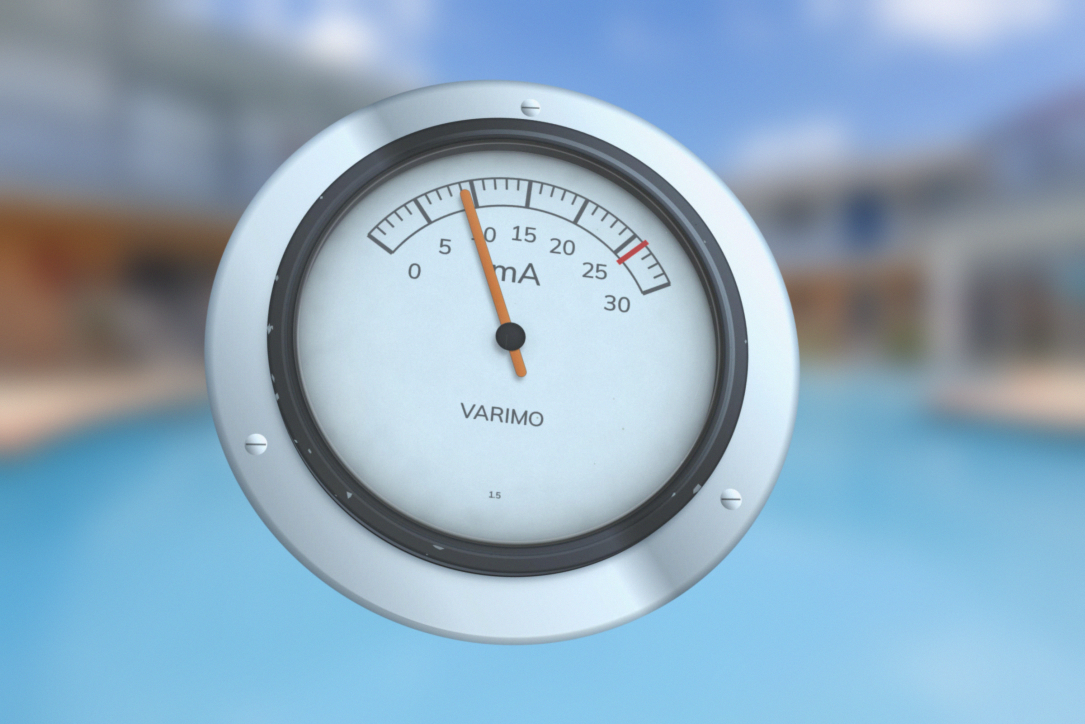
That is mA 9
